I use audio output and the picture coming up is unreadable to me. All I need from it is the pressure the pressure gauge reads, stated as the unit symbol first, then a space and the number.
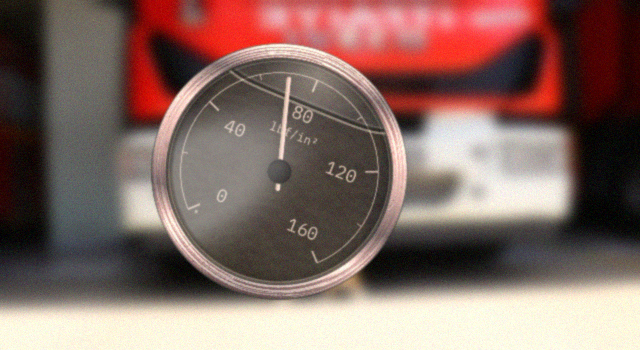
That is psi 70
